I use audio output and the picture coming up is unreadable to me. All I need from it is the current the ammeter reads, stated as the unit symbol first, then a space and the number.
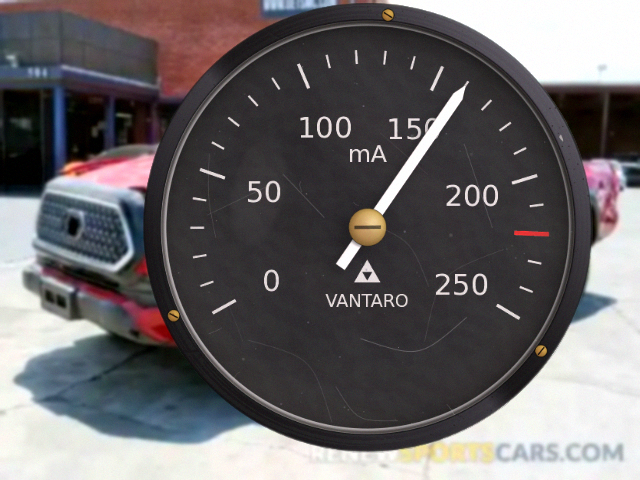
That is mA 160
